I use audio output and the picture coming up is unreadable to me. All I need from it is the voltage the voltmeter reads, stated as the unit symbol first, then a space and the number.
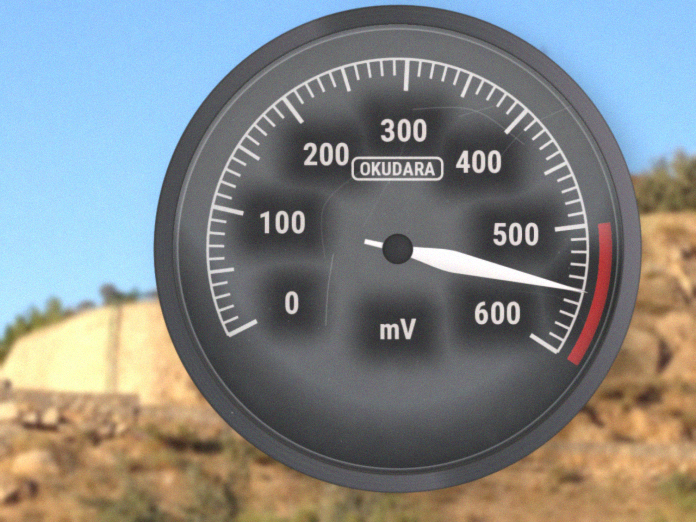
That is mV 550
